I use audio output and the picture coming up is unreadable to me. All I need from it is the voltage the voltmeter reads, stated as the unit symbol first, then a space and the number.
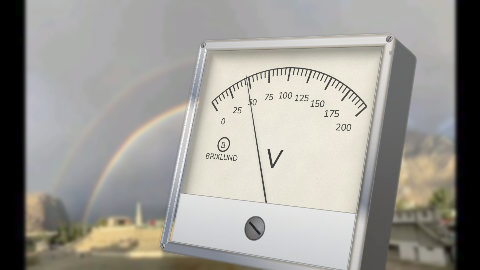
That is V 50
